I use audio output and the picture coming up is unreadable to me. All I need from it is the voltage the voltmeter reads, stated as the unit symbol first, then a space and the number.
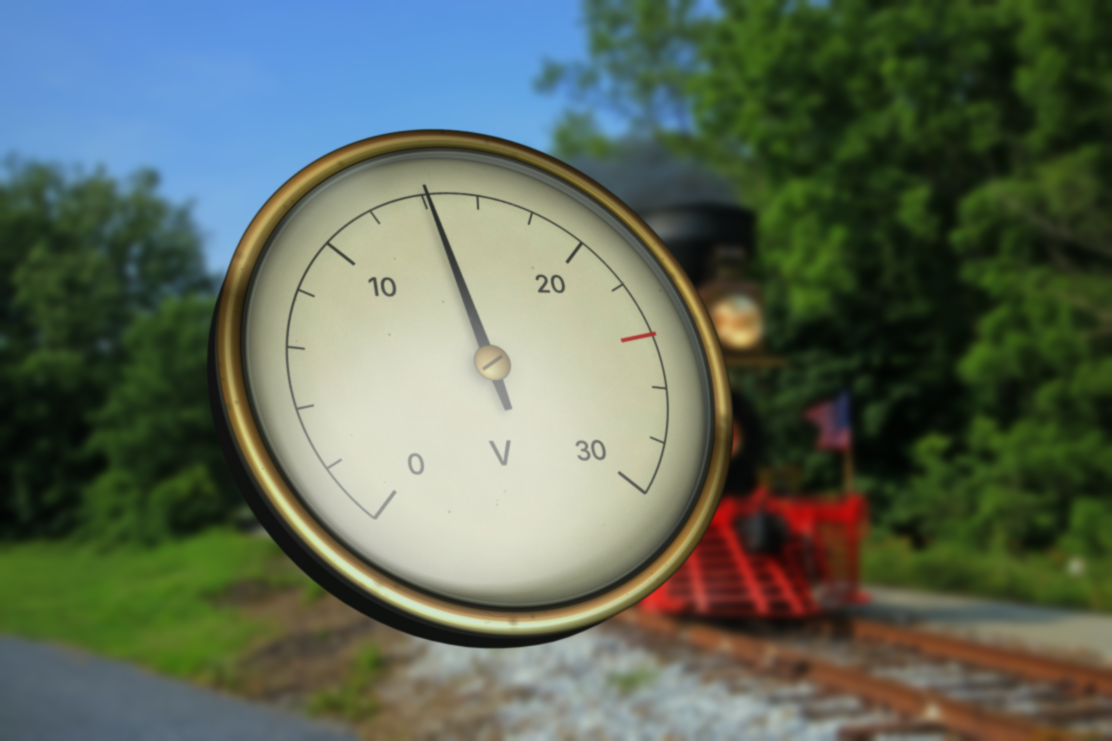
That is V 14
